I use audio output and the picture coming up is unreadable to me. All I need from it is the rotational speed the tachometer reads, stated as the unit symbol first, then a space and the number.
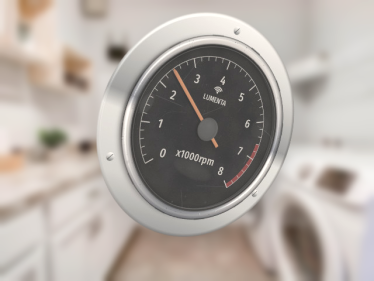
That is rpm 2400
